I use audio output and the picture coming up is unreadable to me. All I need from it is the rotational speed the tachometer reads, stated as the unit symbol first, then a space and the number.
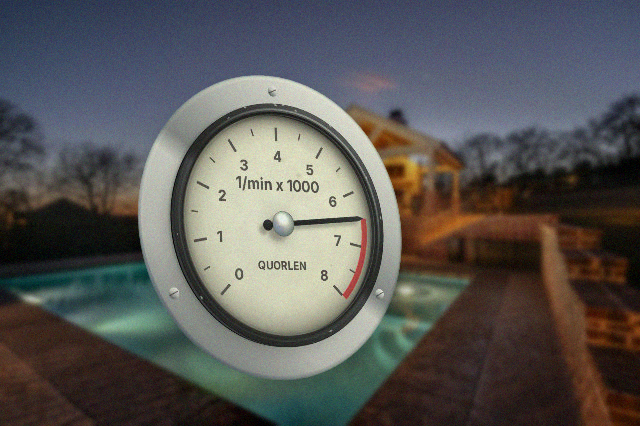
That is rpm 6500
